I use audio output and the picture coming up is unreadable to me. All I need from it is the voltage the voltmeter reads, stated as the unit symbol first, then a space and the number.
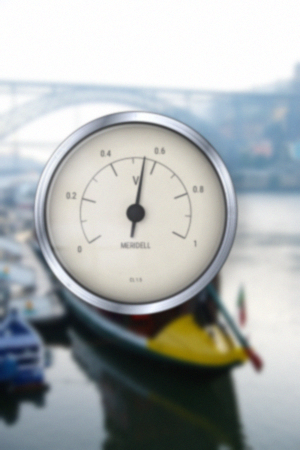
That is V 0.55
